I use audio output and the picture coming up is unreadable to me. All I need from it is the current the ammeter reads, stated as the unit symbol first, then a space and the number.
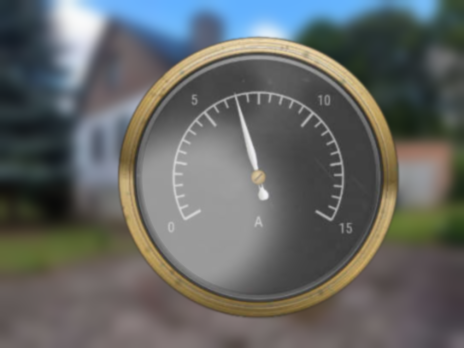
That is A 6.5
